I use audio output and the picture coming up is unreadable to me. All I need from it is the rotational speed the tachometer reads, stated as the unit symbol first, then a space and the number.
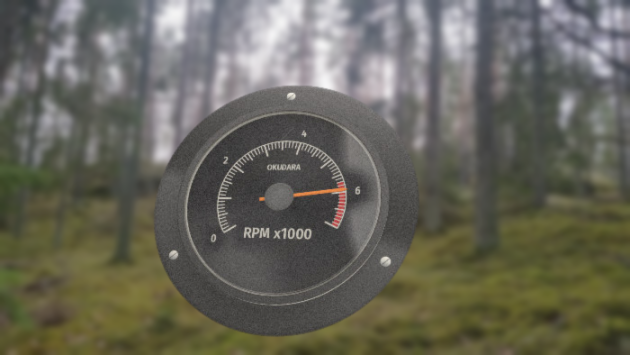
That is rpm 6000
